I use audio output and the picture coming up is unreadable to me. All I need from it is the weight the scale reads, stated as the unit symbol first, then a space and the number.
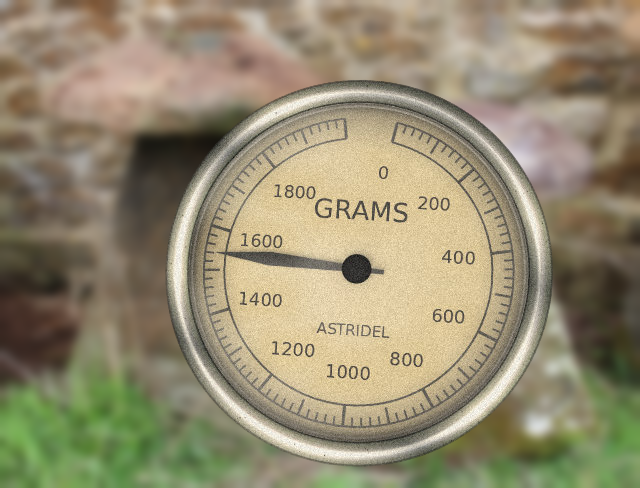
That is g 1540
